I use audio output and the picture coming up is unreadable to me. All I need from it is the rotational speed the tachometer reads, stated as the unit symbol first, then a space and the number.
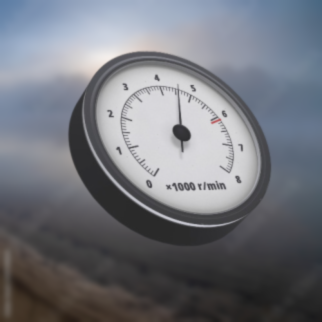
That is rpm 4500
